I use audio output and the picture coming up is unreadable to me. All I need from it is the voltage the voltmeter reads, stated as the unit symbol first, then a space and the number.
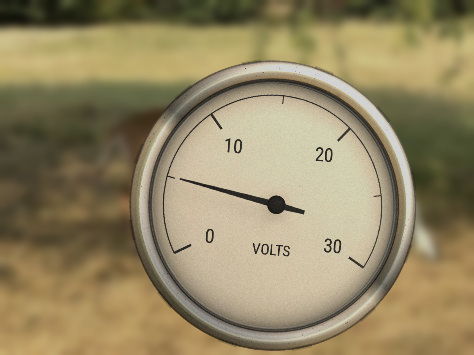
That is V 5
